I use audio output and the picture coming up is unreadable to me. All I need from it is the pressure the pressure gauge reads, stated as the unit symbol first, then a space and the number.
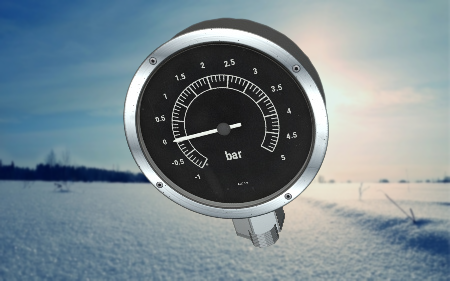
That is bar 0
